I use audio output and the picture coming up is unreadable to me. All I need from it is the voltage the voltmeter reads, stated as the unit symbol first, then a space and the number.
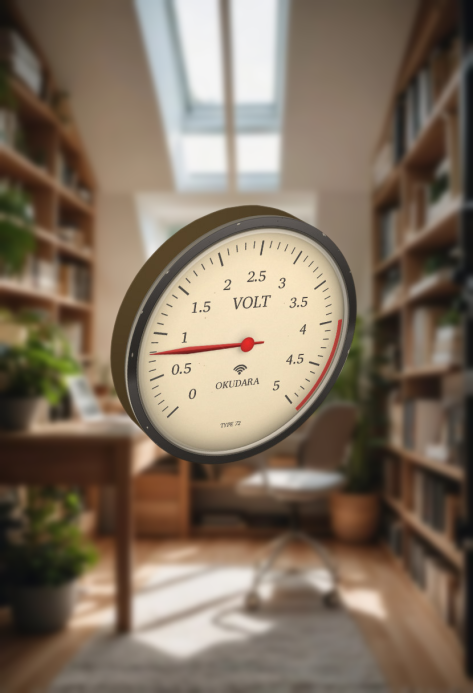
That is V 0.8
